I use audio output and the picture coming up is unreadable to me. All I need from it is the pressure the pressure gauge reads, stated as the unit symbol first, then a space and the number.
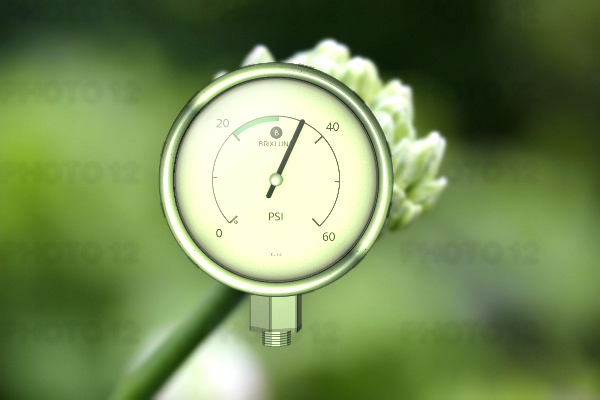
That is psi 35
